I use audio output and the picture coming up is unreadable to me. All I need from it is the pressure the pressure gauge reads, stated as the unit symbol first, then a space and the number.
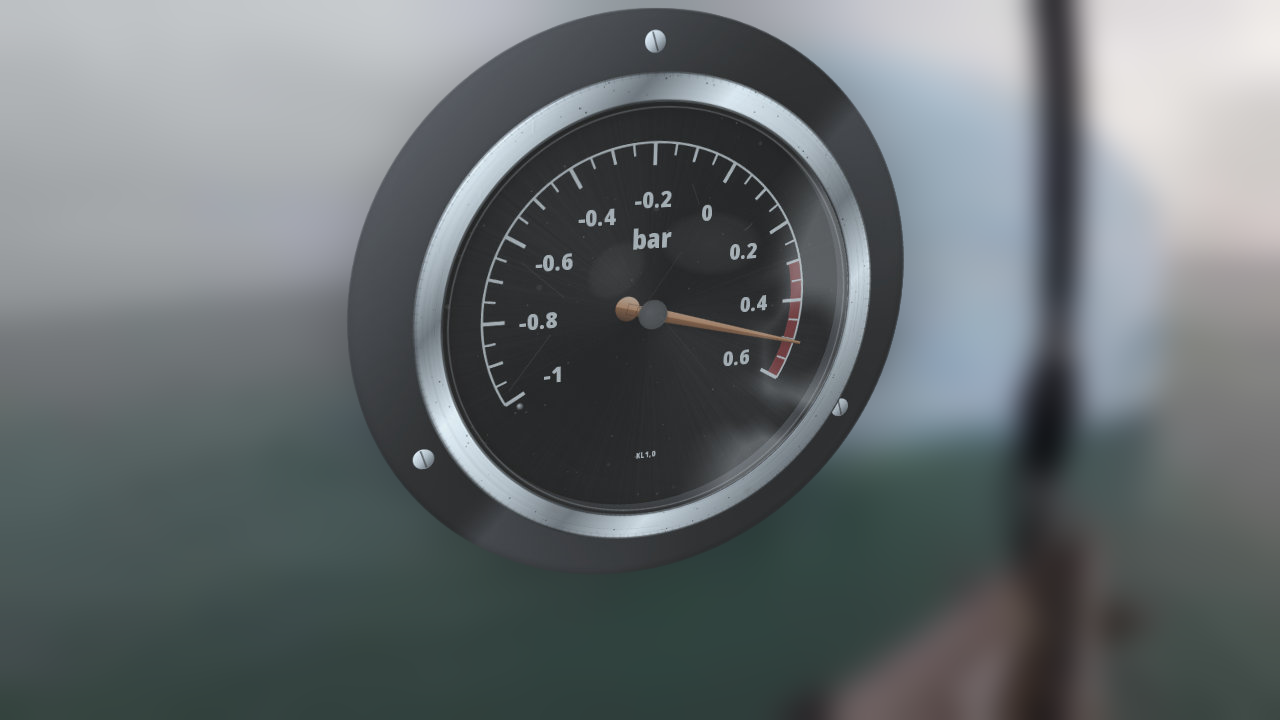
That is bar 0.5
